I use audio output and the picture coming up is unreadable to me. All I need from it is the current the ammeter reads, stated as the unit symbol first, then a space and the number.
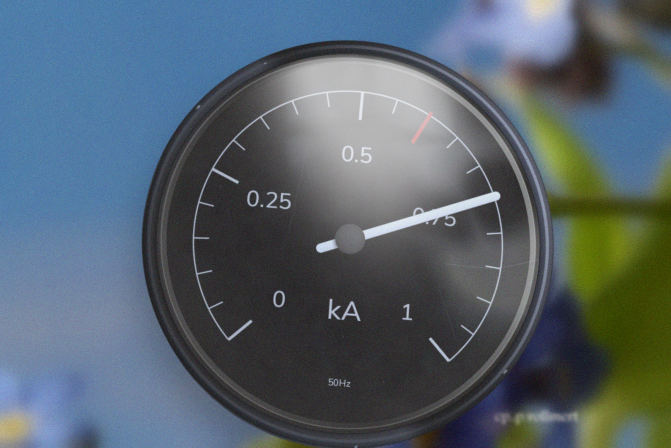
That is kA 0.75
